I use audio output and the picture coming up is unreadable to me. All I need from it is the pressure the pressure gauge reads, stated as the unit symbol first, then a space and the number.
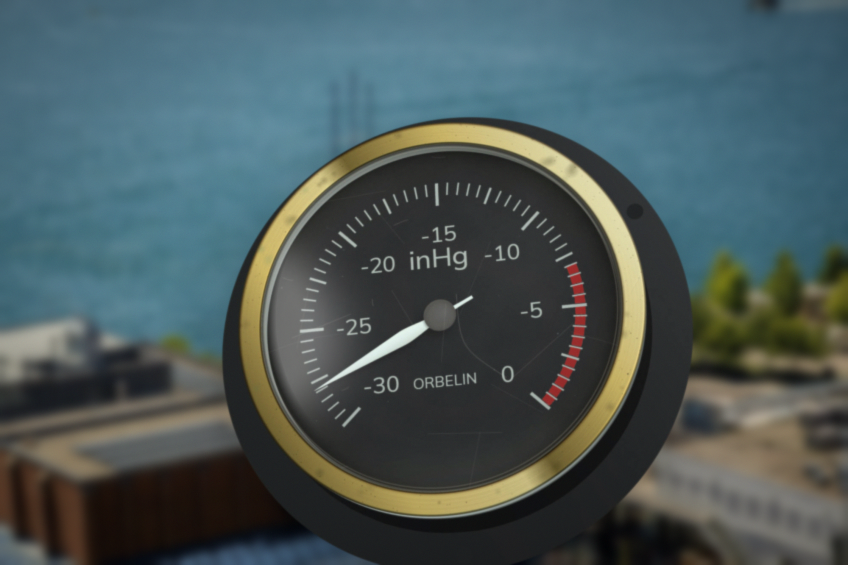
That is inHg -28
